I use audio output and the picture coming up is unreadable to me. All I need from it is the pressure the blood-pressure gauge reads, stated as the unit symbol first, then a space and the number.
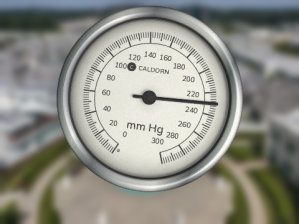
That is mmHg 230
